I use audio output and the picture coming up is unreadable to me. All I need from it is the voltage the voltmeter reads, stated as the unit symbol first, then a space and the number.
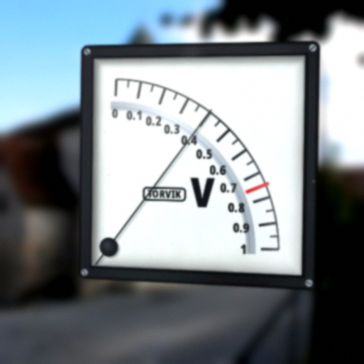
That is V 0.4
